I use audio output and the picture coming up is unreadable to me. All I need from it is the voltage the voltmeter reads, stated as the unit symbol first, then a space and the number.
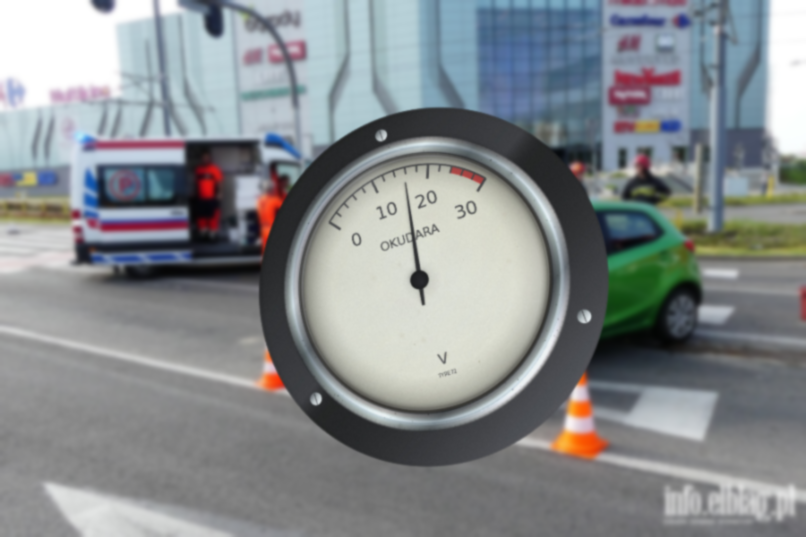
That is V 16
